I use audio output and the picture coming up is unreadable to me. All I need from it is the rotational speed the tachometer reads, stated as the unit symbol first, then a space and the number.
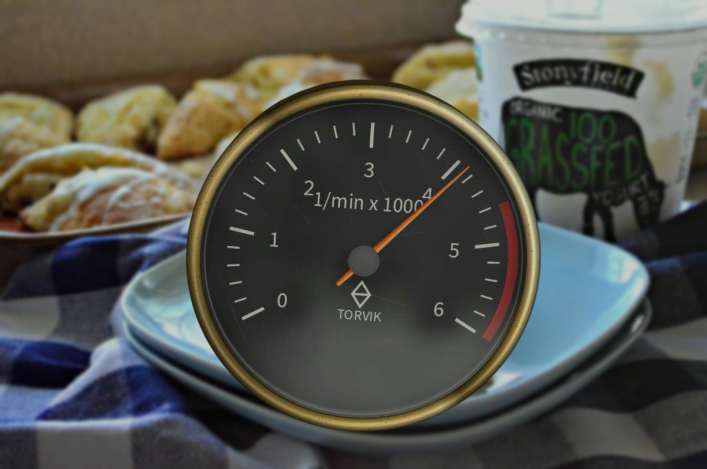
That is rpm 4100
